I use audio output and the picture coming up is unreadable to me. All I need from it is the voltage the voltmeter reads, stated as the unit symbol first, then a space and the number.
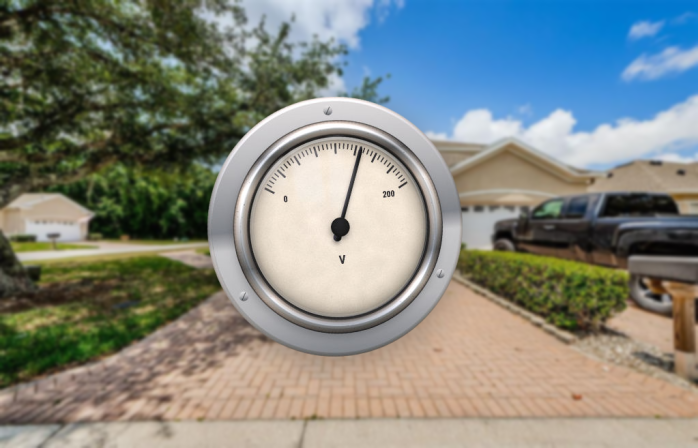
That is V 130
